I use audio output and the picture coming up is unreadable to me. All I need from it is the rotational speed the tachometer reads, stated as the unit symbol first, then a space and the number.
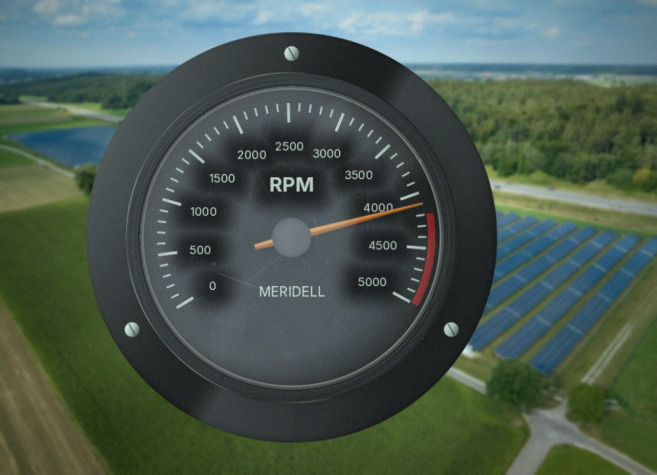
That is rpm 4100
